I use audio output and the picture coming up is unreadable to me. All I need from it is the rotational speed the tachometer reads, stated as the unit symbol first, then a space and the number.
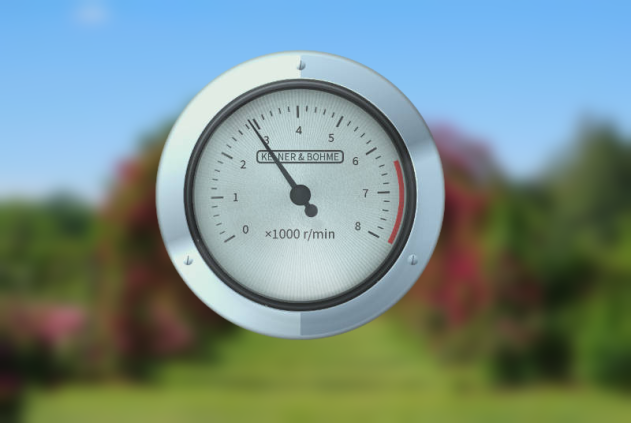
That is rpm 2900
